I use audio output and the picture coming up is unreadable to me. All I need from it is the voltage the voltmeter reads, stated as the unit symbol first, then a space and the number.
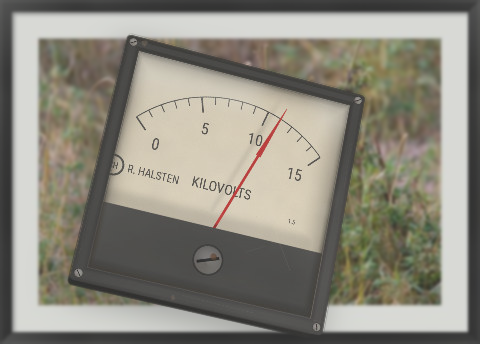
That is kV 11
